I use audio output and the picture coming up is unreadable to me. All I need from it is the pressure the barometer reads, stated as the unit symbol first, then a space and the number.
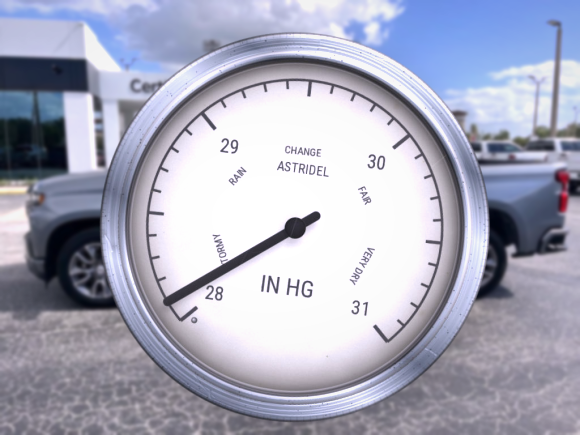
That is inHg 28.1
